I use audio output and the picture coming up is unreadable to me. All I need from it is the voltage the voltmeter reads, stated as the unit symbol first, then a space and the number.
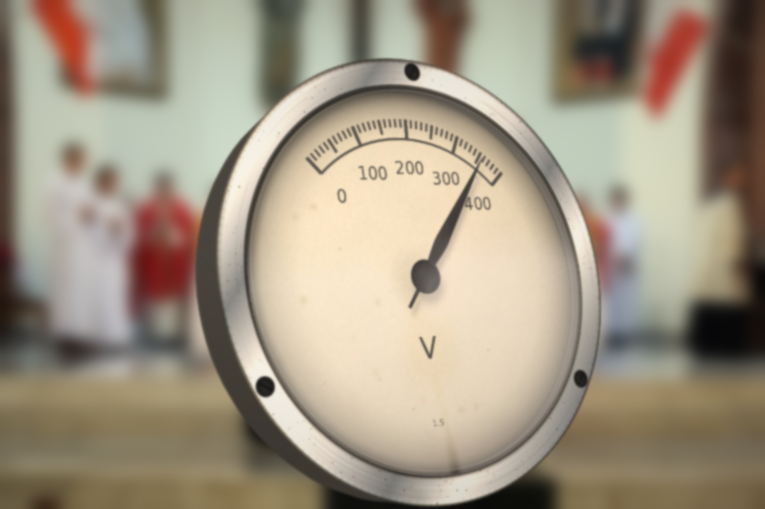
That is V 350
